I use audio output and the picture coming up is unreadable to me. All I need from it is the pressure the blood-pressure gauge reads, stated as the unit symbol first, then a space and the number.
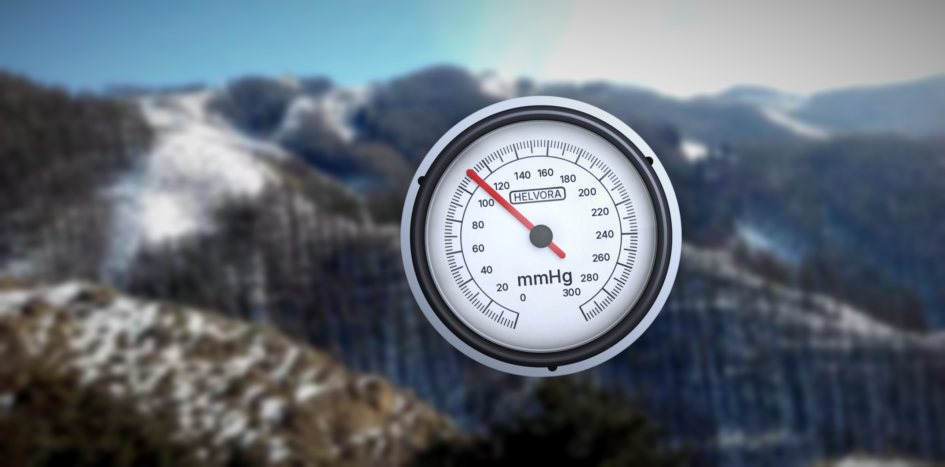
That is mmHg 110
